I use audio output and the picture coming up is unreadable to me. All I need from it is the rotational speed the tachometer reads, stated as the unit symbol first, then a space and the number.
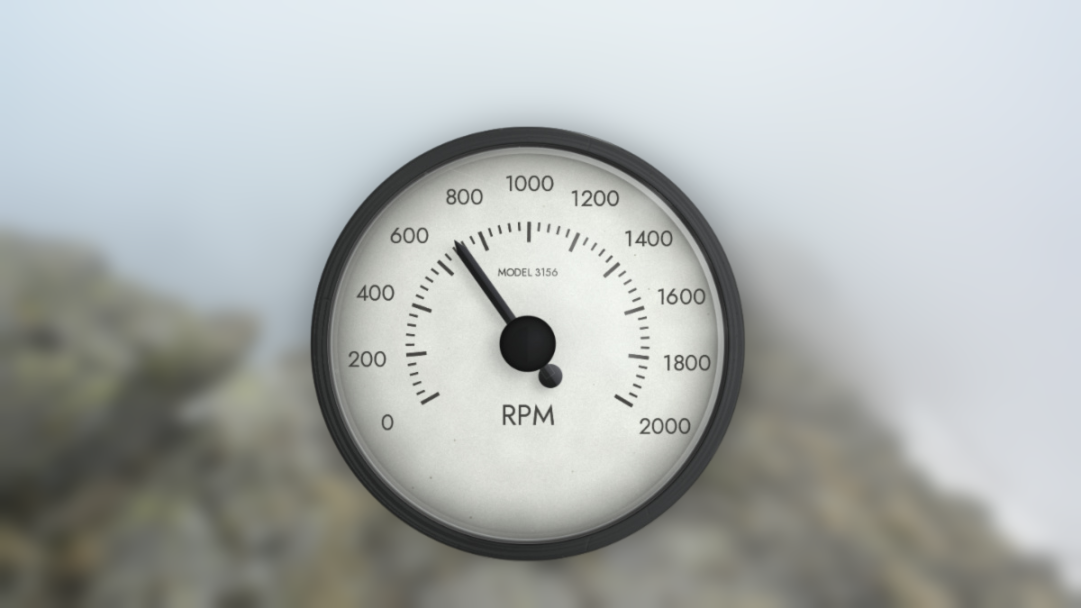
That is rpm 700
